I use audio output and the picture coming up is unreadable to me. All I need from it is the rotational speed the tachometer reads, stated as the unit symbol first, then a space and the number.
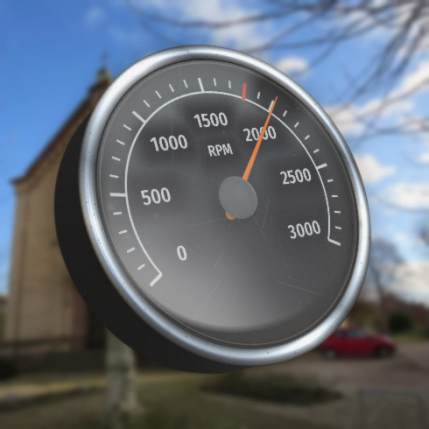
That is rpm 2000
